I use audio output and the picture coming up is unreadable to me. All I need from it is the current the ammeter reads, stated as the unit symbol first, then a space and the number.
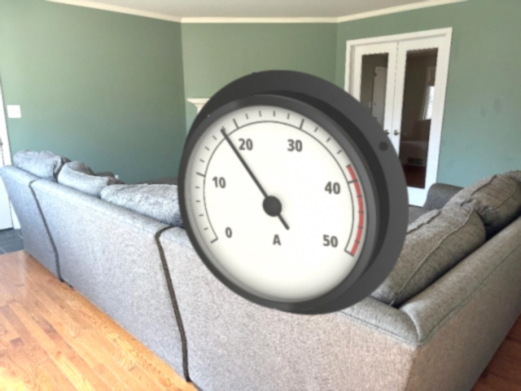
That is A 18
